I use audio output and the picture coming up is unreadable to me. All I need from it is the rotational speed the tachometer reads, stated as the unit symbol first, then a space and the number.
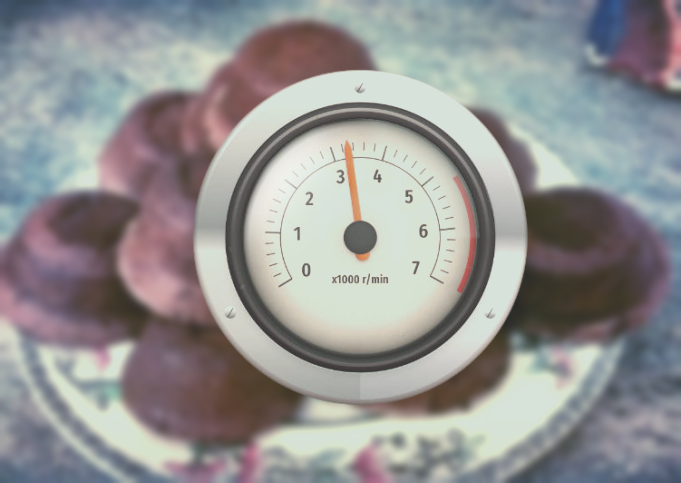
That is rpm 3300
